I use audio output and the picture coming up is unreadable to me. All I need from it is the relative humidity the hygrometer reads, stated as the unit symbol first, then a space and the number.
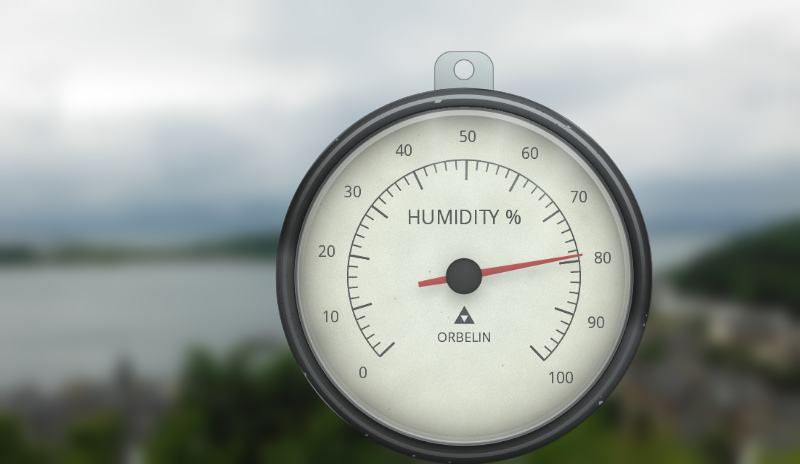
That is % 79
